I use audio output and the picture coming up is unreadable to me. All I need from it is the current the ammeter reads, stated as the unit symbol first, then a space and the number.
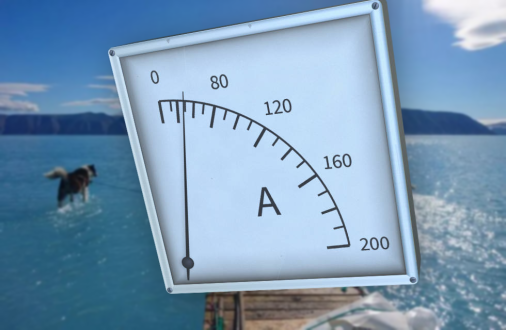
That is A 50
